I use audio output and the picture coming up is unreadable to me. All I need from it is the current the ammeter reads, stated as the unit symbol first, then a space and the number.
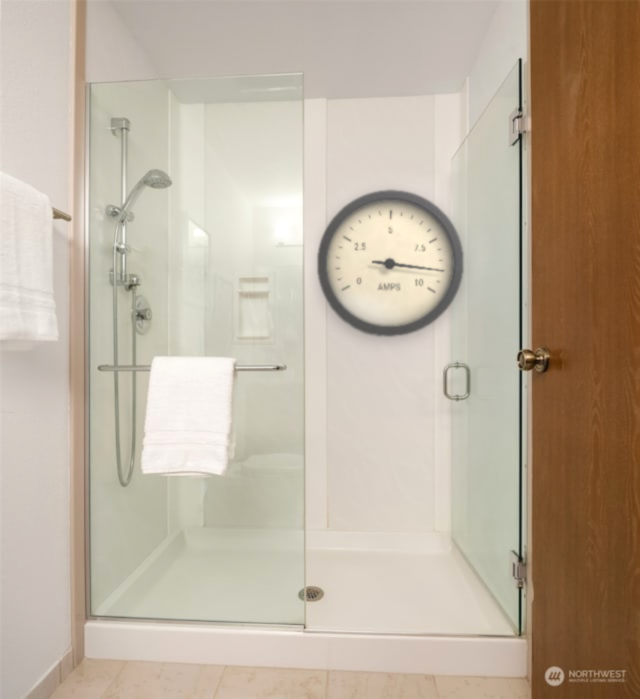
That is A 9
